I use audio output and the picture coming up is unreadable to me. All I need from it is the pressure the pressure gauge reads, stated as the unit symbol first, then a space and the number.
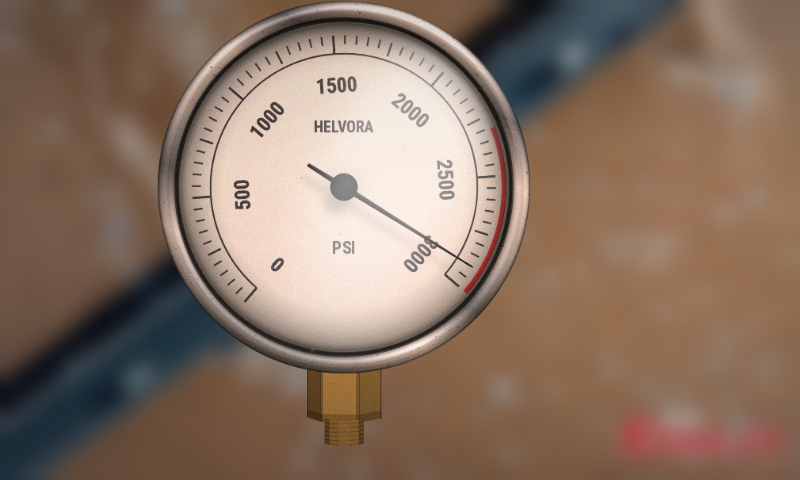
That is psi 2900
